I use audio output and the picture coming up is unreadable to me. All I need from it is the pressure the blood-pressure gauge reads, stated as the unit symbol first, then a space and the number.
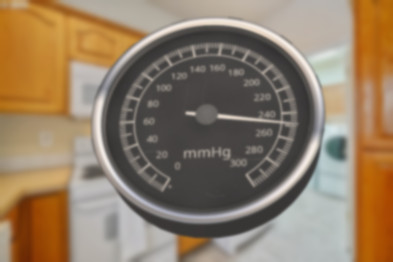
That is mmHg 250
